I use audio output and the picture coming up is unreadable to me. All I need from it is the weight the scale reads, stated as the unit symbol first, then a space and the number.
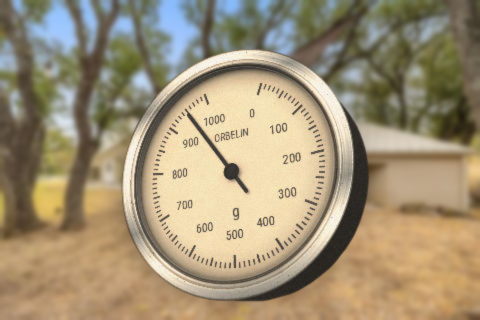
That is g 950
